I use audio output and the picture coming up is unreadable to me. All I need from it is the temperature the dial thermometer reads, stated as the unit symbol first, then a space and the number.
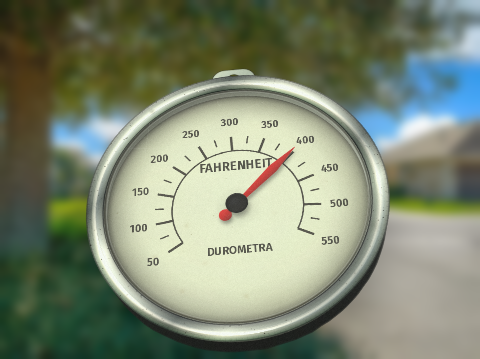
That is °F 400
